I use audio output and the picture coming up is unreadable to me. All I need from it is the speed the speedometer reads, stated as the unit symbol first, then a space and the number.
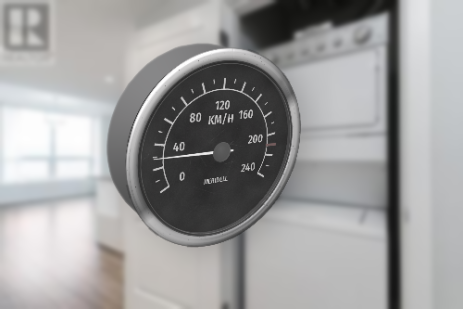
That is km/h 30
